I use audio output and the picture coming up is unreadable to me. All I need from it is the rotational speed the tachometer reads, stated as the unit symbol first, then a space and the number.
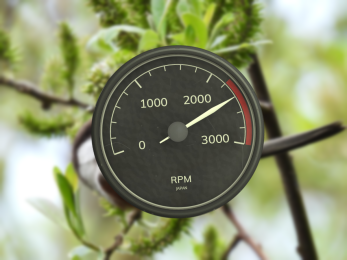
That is rpm 2400
